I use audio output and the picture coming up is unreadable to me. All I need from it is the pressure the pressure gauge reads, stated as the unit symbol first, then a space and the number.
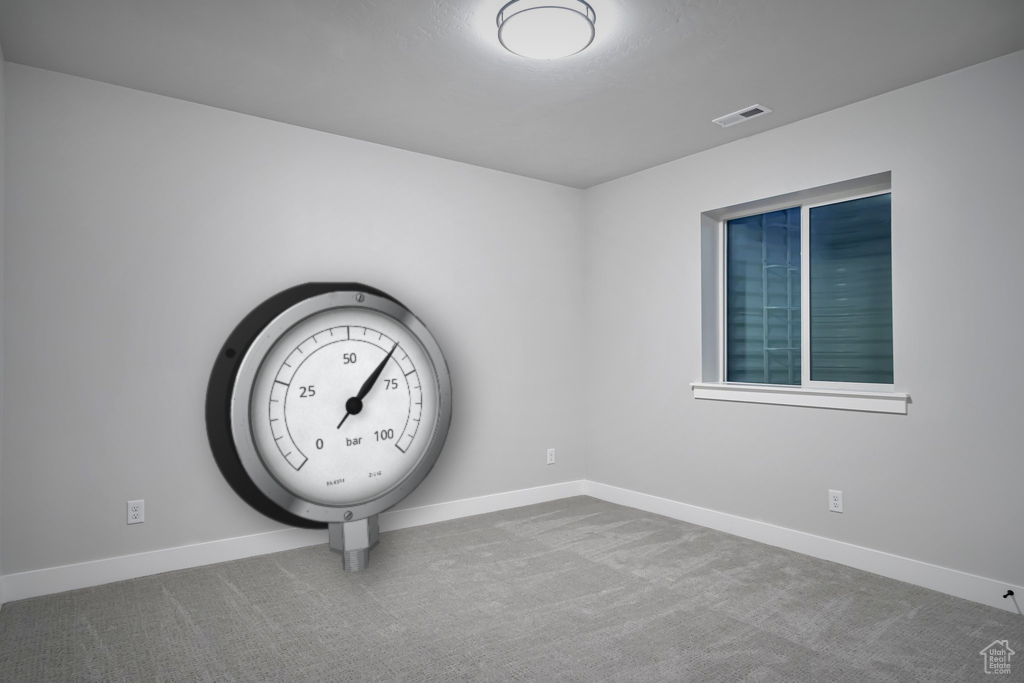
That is bar 65
